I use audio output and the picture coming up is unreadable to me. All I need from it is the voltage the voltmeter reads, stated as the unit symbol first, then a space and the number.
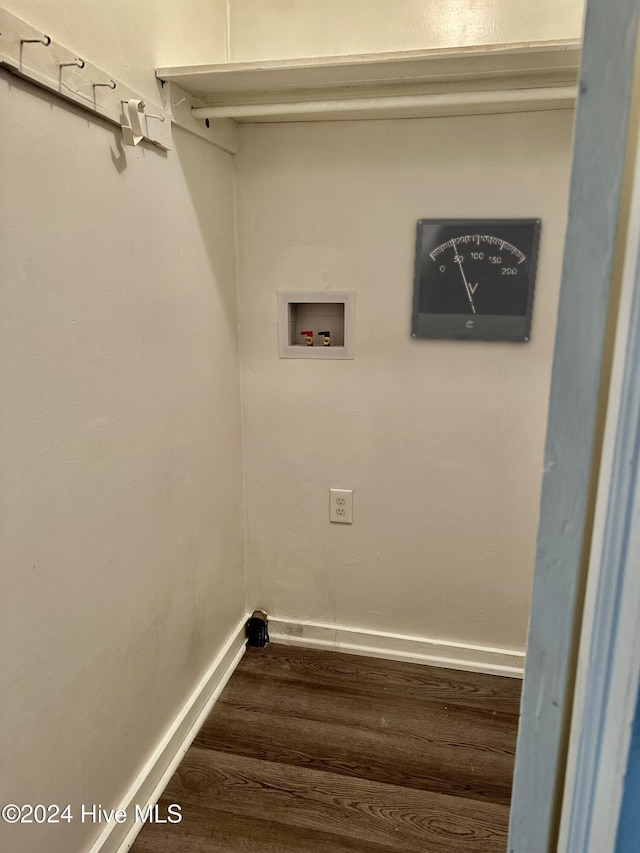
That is V 50
